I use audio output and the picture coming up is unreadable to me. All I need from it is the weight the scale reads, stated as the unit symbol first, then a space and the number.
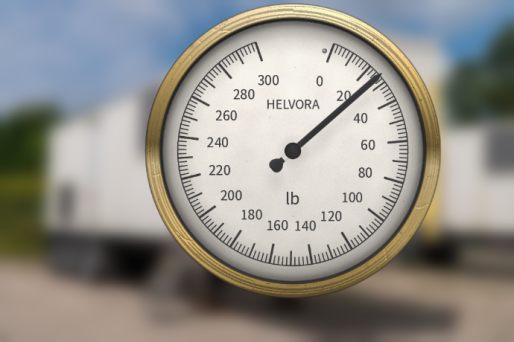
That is lb 26
